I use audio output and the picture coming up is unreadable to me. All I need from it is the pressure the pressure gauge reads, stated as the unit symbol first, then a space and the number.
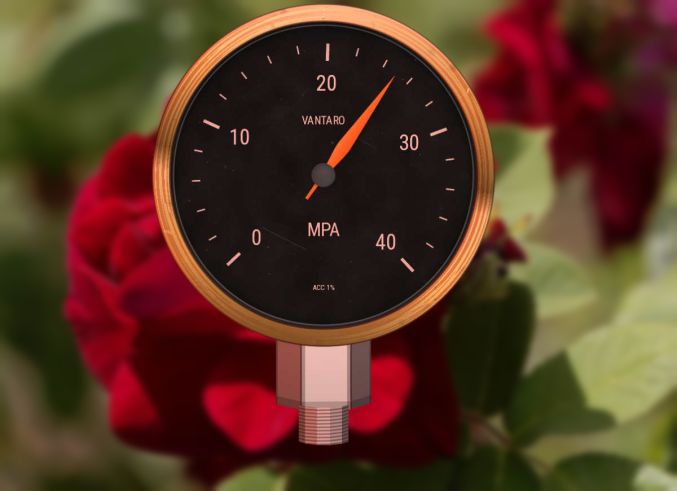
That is MPa 25
